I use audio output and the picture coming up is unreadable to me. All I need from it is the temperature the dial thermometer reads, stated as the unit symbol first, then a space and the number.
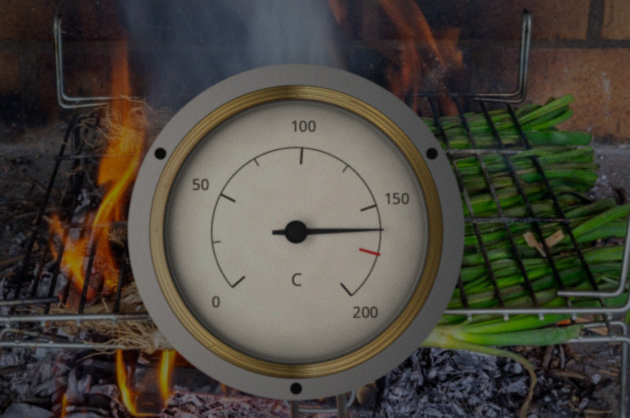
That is °C 162.5
